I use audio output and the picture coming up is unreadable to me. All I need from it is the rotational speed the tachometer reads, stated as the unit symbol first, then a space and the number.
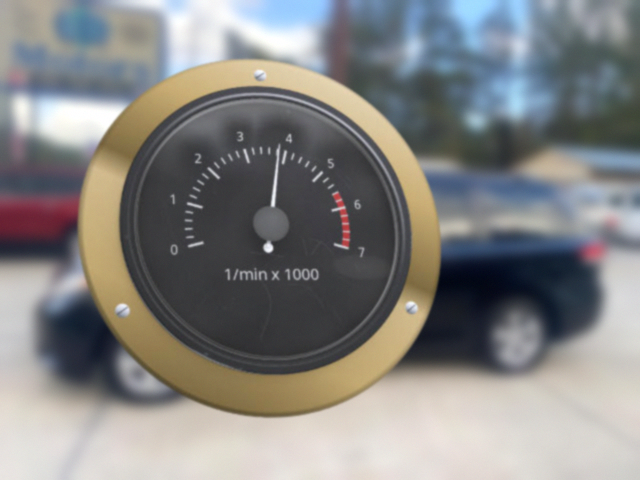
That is rpm 3800
